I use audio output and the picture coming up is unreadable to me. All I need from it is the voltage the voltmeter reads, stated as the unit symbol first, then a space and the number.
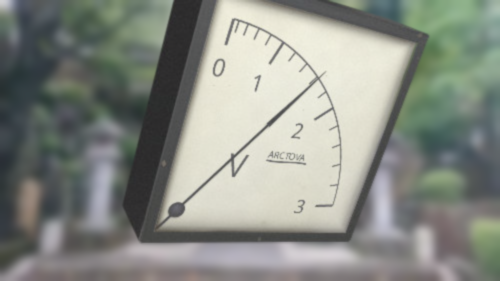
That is V 1.6
